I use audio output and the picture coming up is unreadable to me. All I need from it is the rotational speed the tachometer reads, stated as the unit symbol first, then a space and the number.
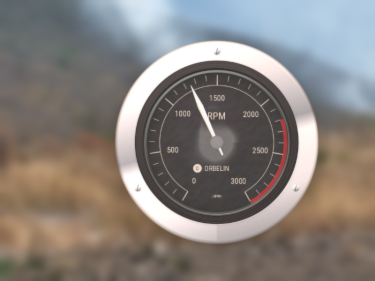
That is rpm 1250
